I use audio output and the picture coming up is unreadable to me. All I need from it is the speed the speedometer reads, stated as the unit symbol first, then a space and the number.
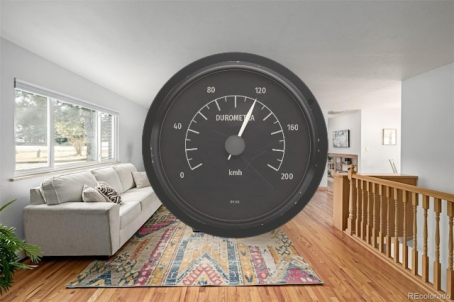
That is km/h 120
